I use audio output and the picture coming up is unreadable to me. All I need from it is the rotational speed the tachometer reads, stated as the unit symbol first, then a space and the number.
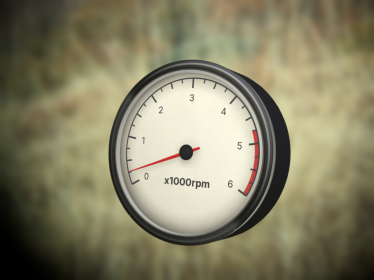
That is rpm 250
